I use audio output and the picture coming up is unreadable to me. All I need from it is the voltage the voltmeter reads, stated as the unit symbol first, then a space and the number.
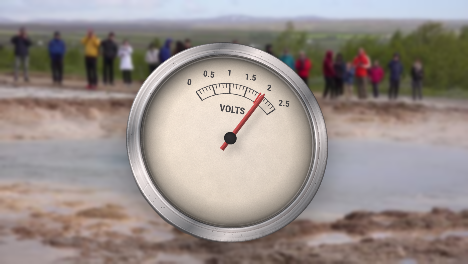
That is V 2
